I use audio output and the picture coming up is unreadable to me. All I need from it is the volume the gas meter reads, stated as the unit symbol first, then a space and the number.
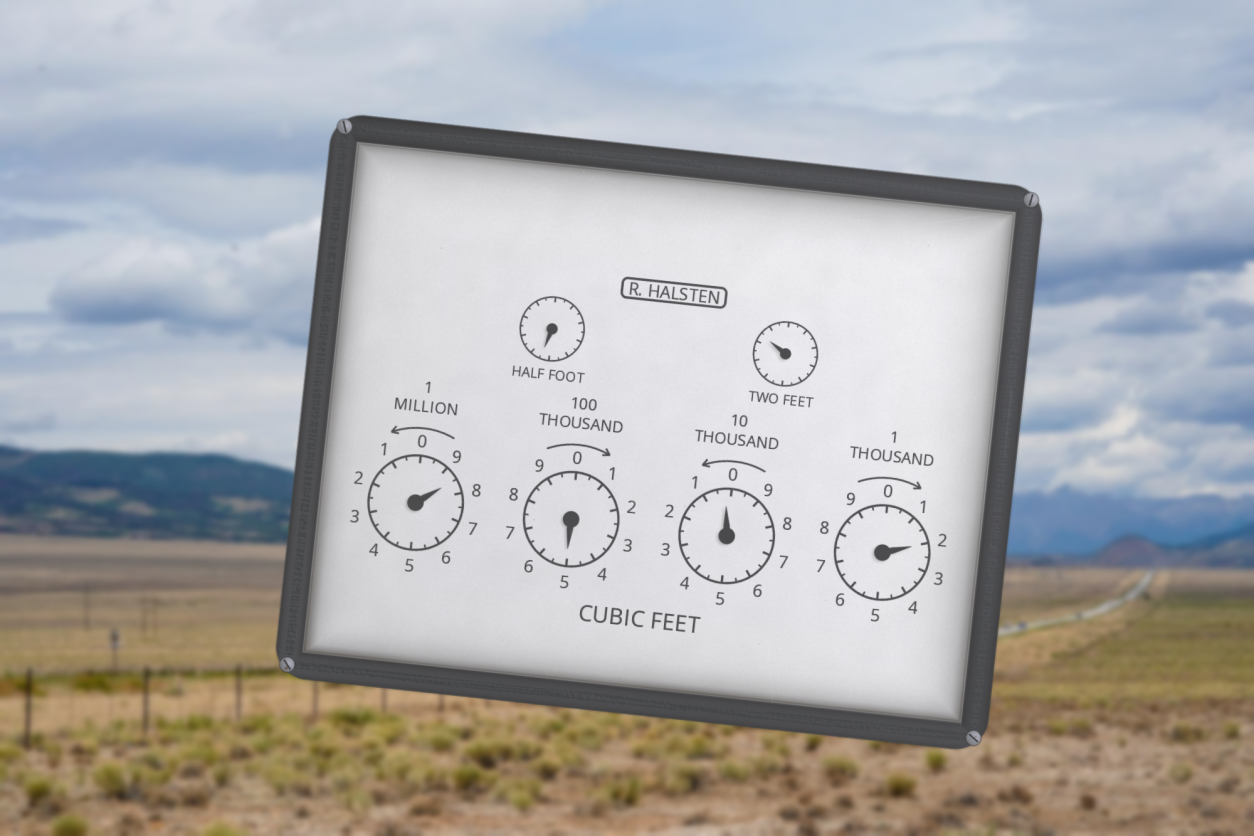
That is ft³ 850200
